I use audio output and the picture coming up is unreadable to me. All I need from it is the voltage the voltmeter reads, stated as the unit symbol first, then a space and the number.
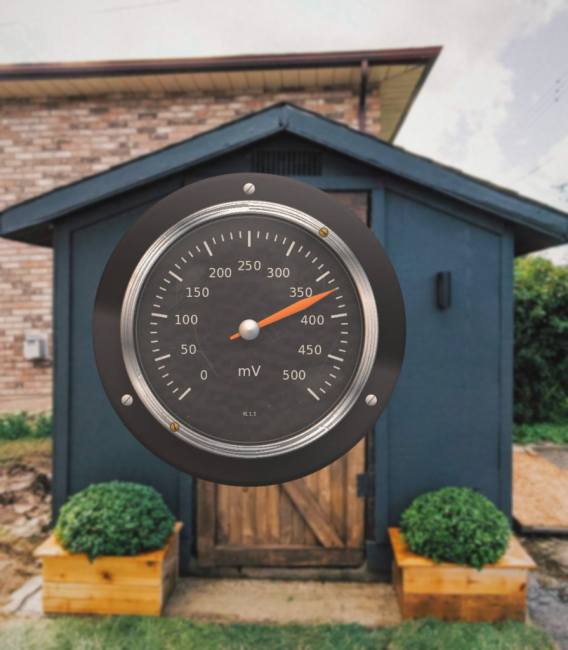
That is mV 370
